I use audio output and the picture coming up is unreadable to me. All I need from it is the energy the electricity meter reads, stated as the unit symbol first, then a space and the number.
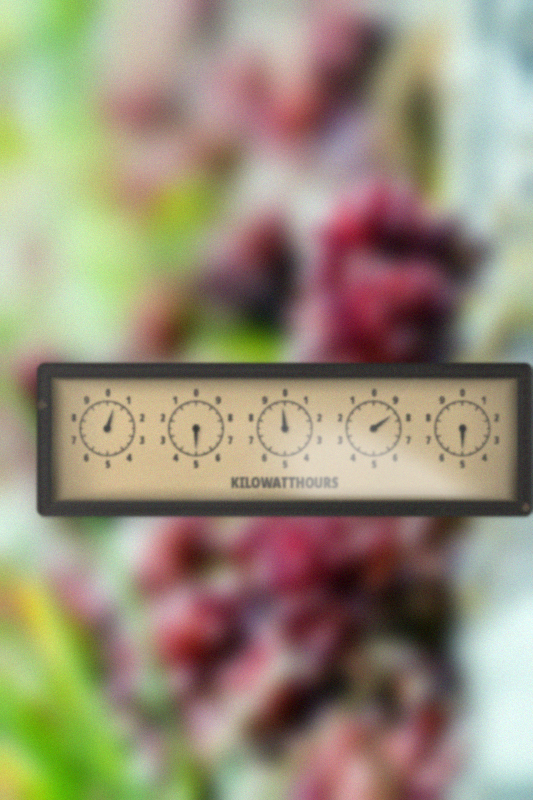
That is kWh 4985
